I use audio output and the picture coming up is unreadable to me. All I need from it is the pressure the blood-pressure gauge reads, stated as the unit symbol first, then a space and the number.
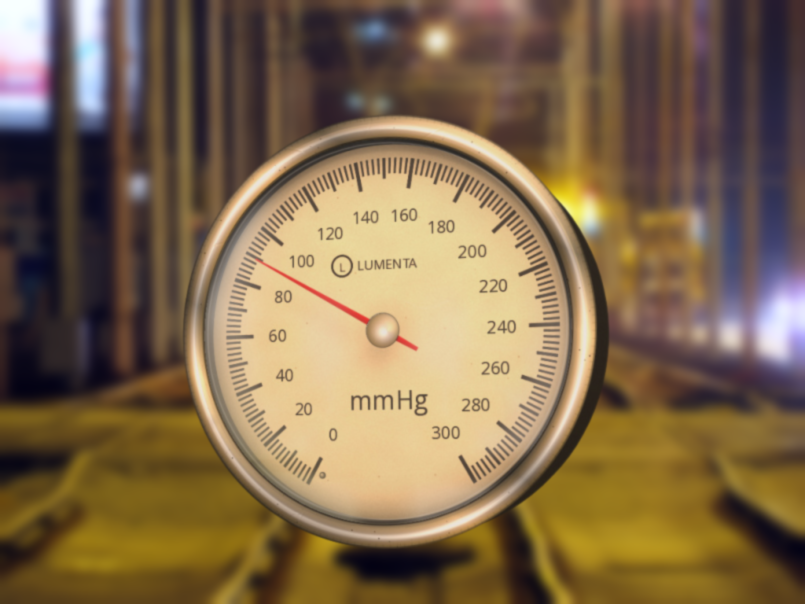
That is mmHg 90
